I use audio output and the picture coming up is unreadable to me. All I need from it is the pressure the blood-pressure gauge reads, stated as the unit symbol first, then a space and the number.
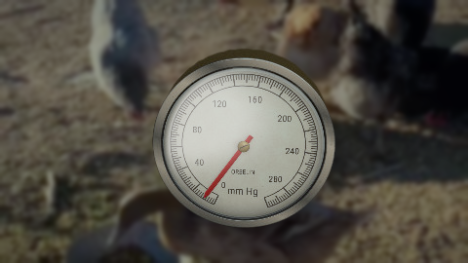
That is mmHg 10
